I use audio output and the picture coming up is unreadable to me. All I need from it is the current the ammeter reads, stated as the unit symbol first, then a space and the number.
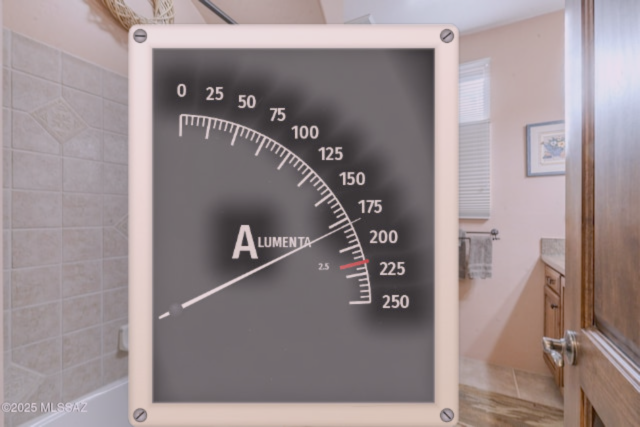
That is A 180
